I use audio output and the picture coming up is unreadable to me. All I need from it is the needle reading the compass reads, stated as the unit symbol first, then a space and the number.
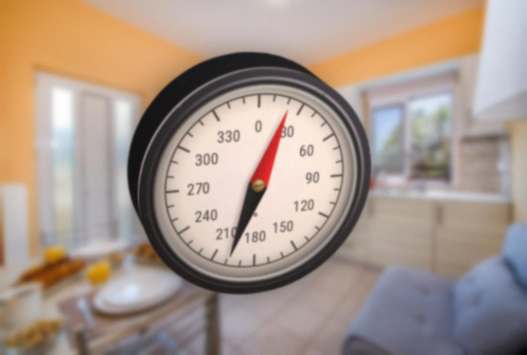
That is ° 20
